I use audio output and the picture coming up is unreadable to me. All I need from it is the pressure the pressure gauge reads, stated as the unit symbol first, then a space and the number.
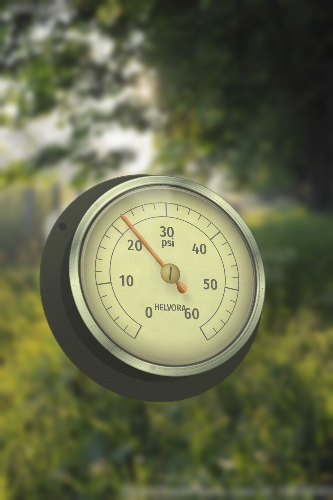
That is psi 22
